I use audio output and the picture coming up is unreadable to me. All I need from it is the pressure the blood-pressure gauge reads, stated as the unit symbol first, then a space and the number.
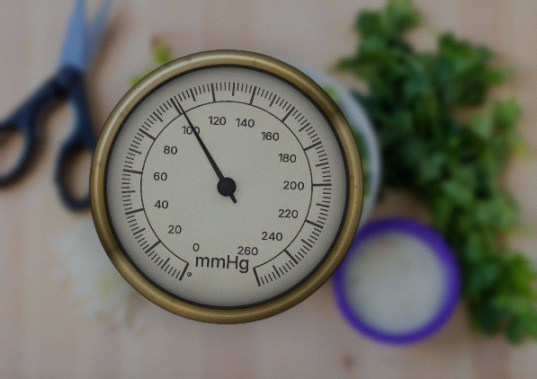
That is mmHg 102
